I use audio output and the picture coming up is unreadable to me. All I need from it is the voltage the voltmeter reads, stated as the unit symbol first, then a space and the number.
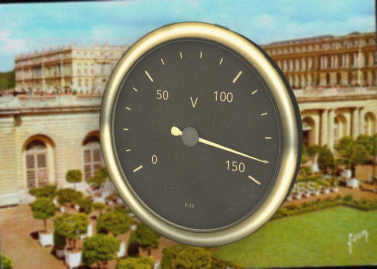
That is V 140
